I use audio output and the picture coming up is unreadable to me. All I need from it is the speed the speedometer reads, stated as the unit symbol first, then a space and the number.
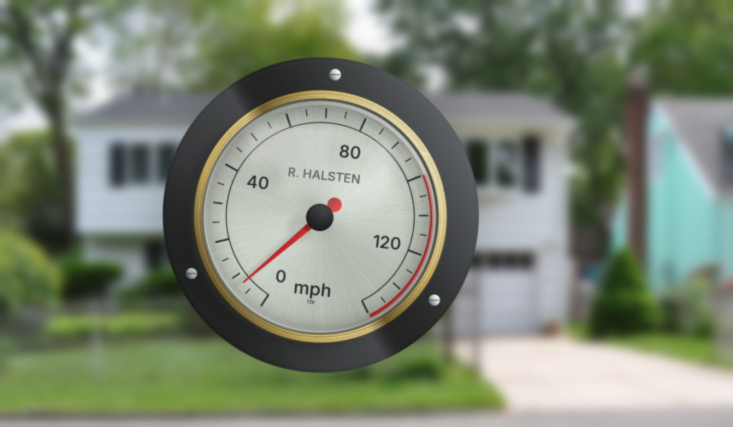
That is mph 7.5
